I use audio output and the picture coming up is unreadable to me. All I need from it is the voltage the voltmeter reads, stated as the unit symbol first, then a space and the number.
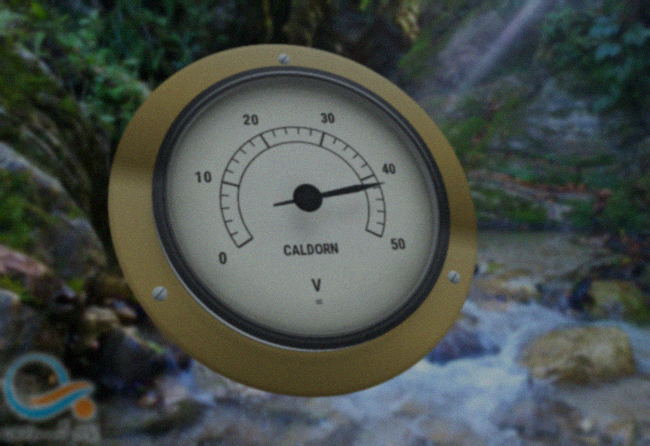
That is V 42
